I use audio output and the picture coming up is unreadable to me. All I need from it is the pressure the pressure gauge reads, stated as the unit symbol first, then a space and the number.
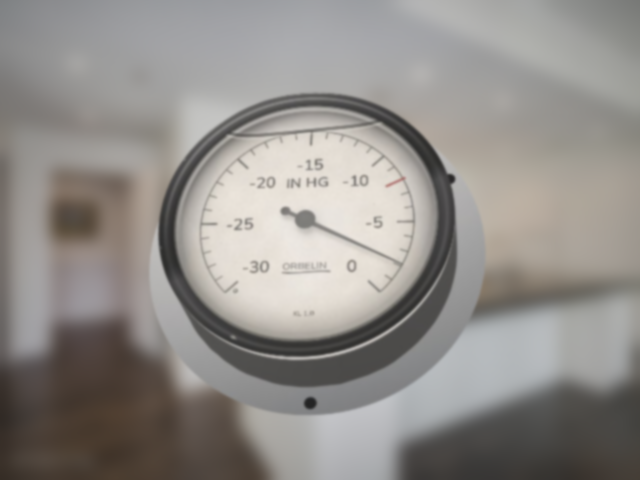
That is inHg -2
